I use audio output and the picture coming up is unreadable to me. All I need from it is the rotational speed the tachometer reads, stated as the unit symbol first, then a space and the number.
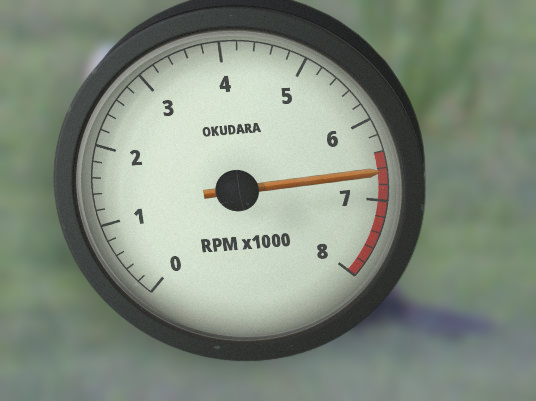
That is rpm 6600
